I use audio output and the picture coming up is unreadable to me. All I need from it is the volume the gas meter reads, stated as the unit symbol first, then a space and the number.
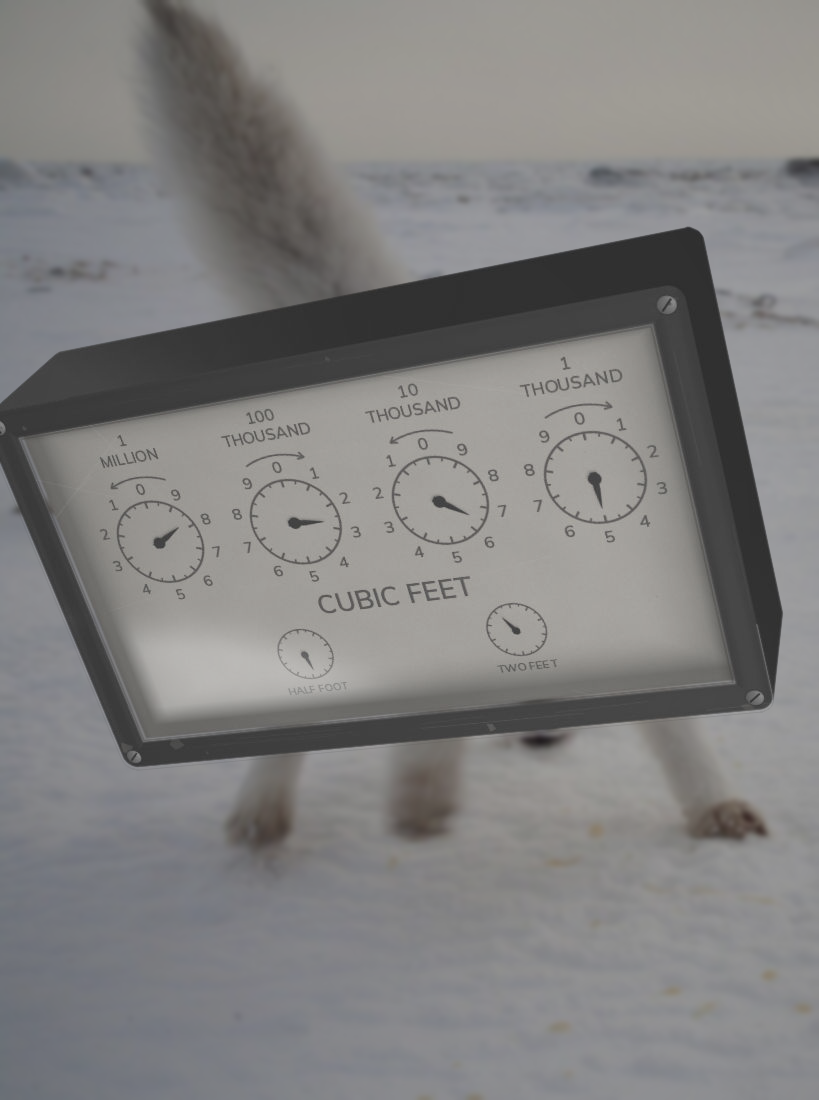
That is ft³ 826500
